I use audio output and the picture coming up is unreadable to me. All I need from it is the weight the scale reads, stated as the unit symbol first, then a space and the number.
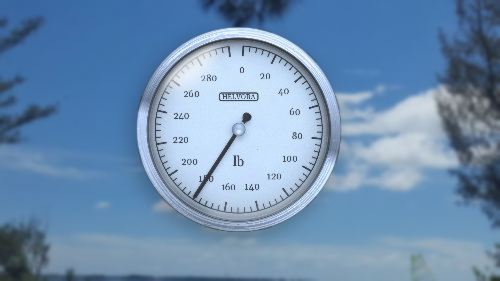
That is lb 180
